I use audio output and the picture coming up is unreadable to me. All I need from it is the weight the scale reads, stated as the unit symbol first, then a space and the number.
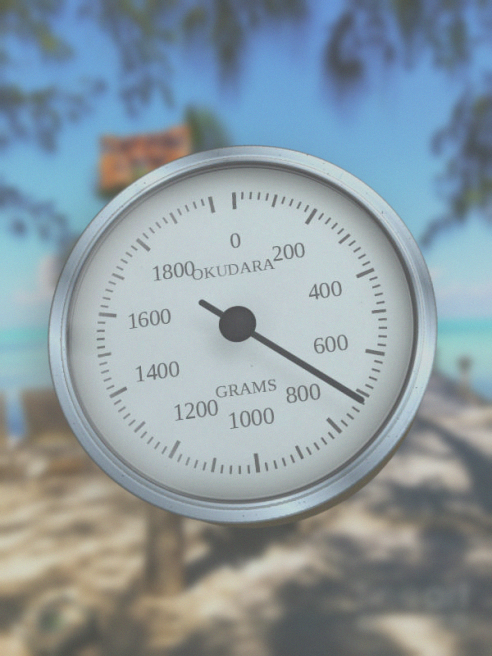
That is g 720
